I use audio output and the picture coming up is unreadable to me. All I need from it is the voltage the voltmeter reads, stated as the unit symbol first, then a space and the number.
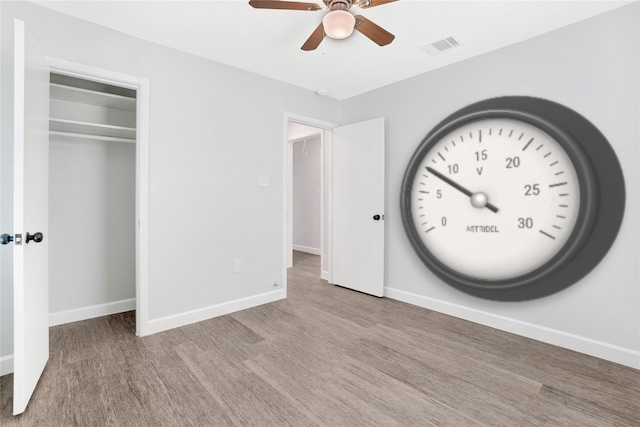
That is V 8
